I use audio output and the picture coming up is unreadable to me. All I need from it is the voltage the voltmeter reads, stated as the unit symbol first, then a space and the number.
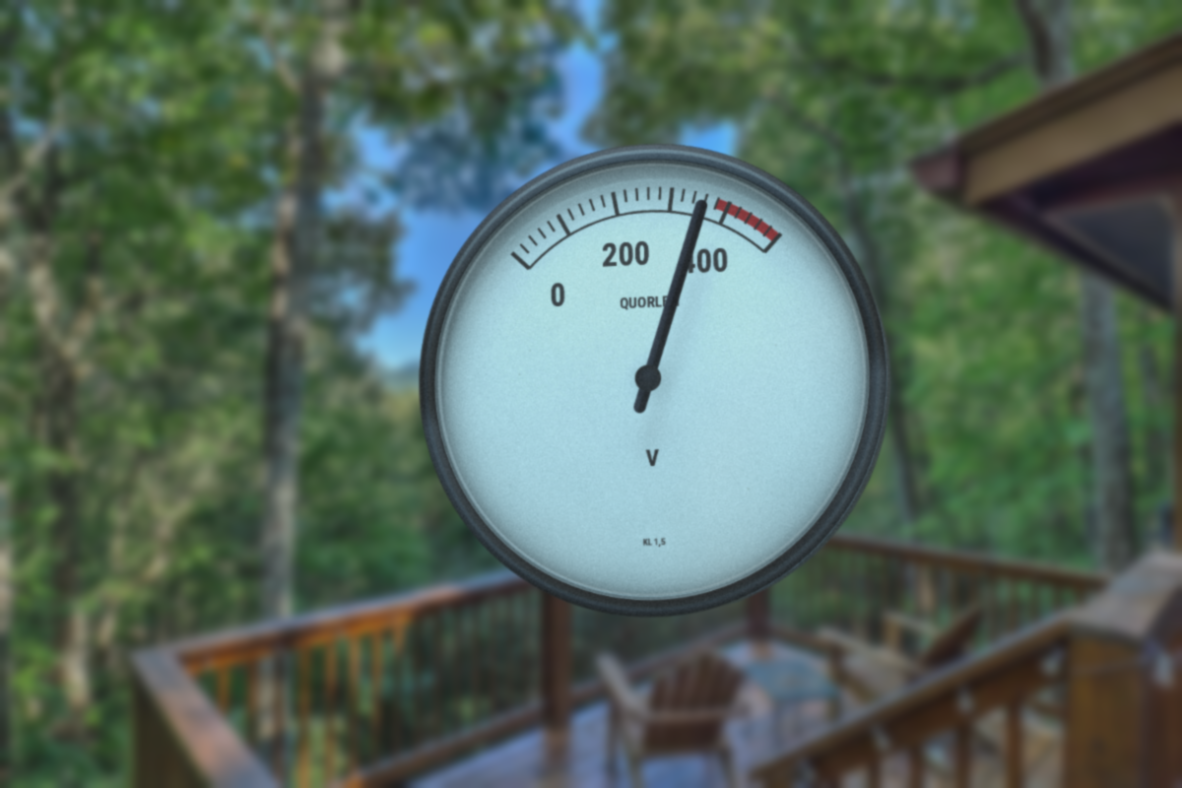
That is V 360
